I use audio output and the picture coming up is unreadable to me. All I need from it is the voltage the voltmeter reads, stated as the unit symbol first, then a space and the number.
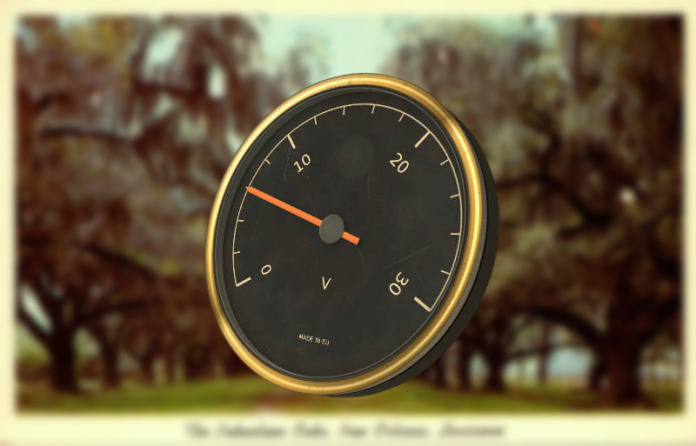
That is V 6
